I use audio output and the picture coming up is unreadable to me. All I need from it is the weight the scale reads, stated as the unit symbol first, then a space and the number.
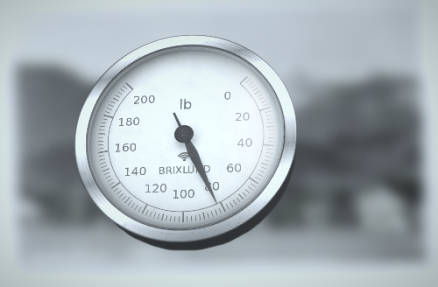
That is lb 82
